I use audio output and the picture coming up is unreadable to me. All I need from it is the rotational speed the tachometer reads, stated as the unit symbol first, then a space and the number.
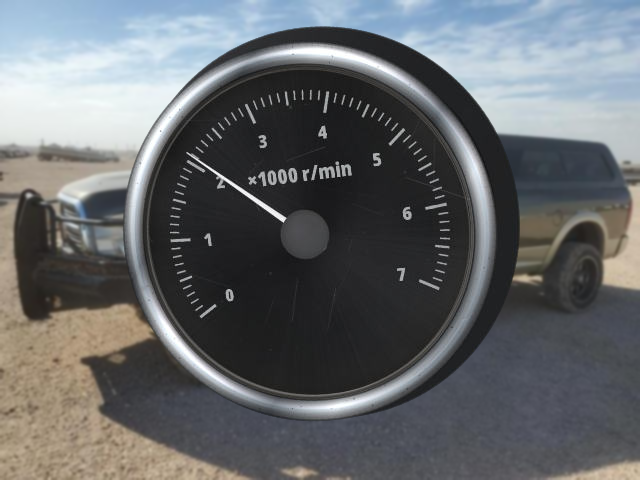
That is rpm 2100
